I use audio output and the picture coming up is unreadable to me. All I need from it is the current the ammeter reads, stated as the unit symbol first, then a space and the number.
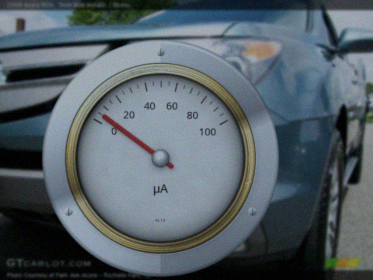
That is µA 5
